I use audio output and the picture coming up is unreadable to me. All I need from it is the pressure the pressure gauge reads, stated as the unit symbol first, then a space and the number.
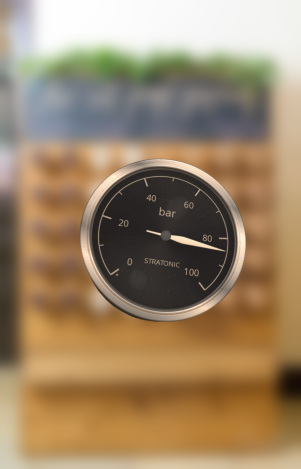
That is bar 85
